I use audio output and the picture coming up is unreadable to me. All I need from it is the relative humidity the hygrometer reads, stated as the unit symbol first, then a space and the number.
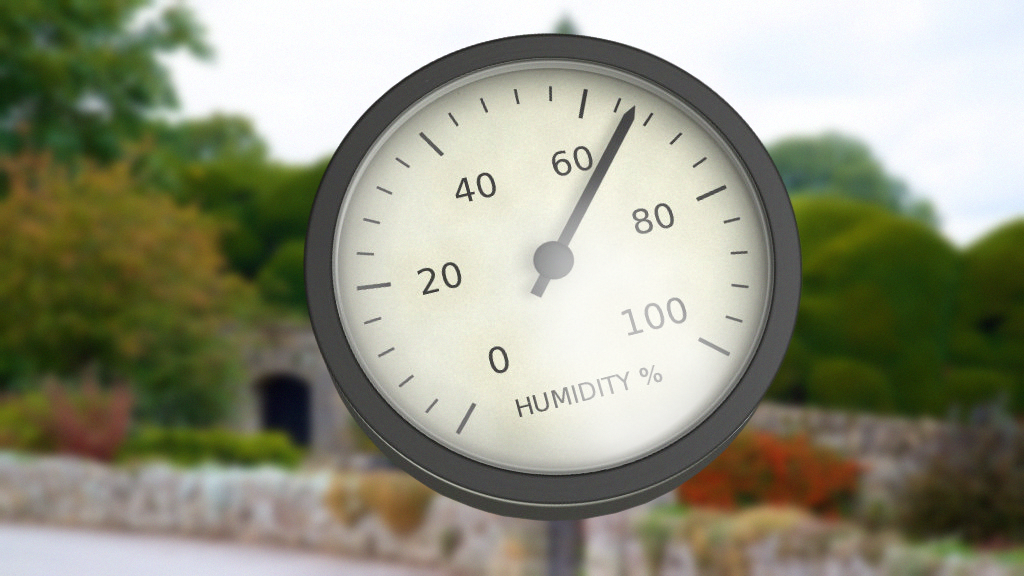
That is % 66
